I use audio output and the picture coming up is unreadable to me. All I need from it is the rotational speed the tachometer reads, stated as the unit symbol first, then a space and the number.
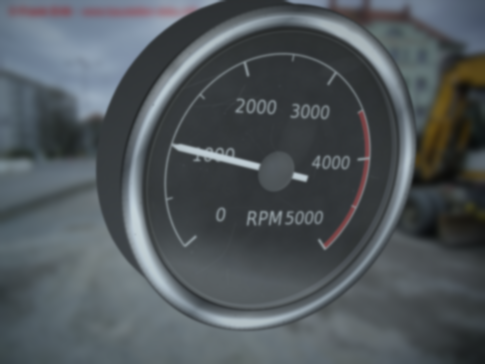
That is rpm 1000
